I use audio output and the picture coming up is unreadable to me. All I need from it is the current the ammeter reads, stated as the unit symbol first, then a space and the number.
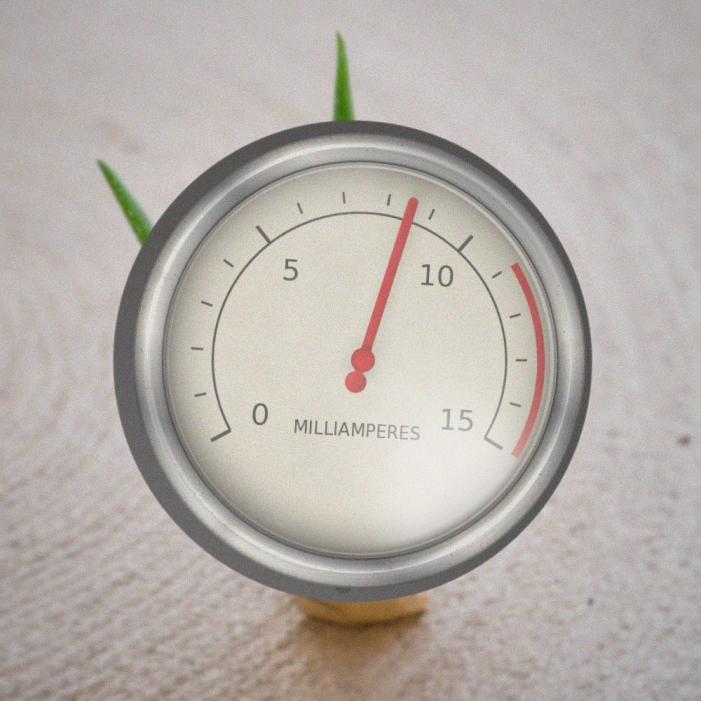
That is mA 8.5
